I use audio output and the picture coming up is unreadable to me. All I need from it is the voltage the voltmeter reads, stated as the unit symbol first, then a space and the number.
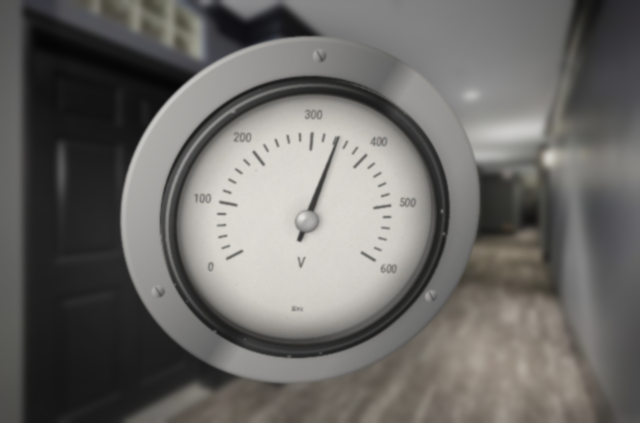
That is V 340
